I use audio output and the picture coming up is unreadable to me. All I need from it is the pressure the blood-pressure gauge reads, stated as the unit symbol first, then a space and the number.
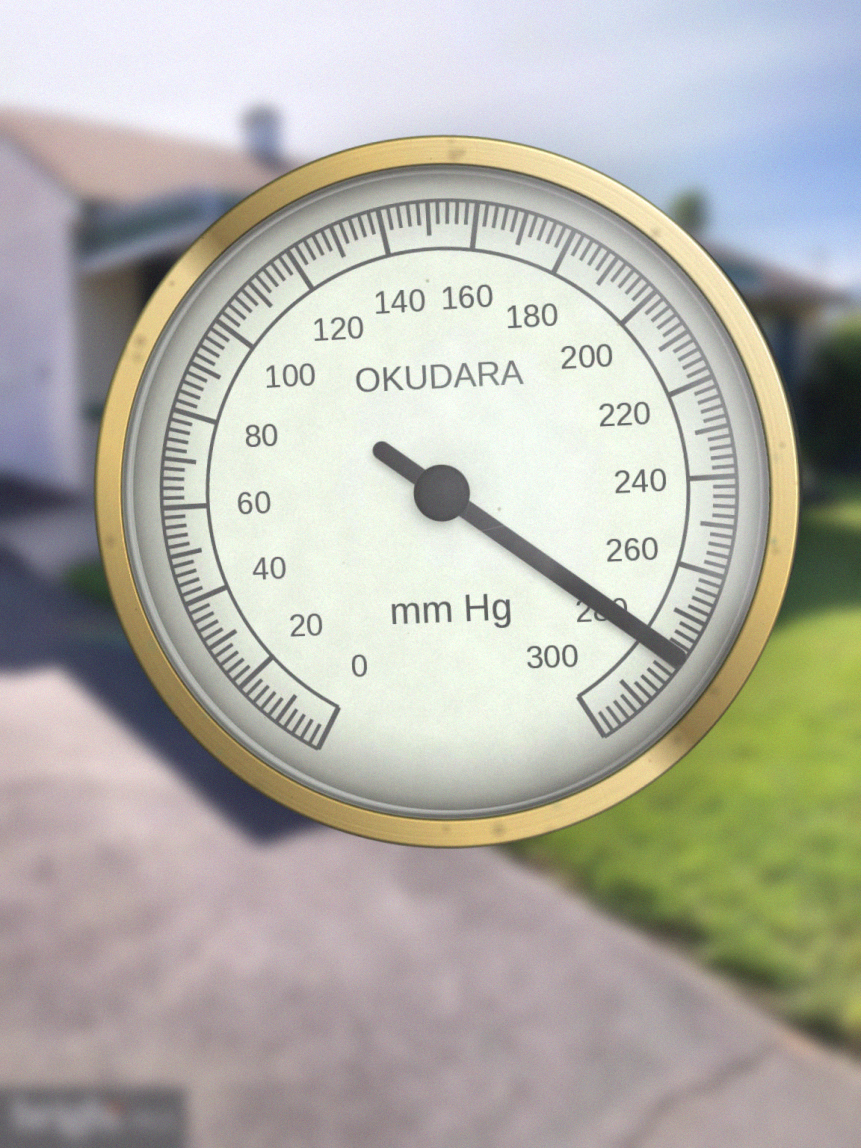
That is mmHg 278
